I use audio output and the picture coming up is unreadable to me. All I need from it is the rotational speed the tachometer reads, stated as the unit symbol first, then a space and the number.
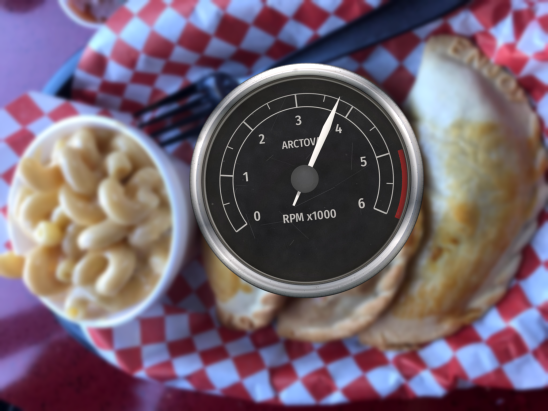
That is rpm 3750
